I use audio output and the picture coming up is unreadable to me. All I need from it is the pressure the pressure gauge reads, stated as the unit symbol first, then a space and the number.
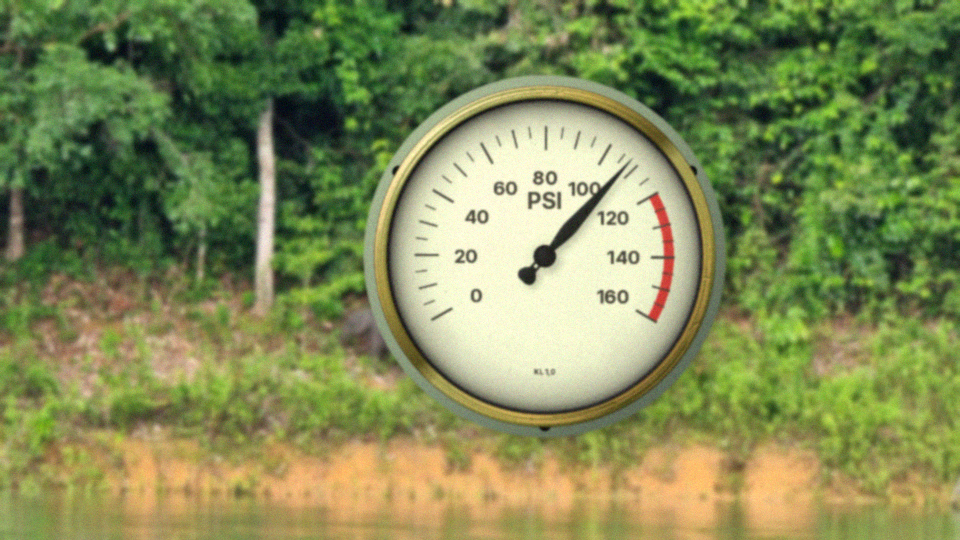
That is psi 107.5
